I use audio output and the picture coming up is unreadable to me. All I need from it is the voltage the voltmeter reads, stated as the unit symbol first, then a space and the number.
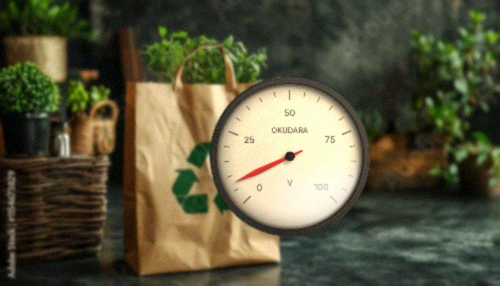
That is V 7.5
